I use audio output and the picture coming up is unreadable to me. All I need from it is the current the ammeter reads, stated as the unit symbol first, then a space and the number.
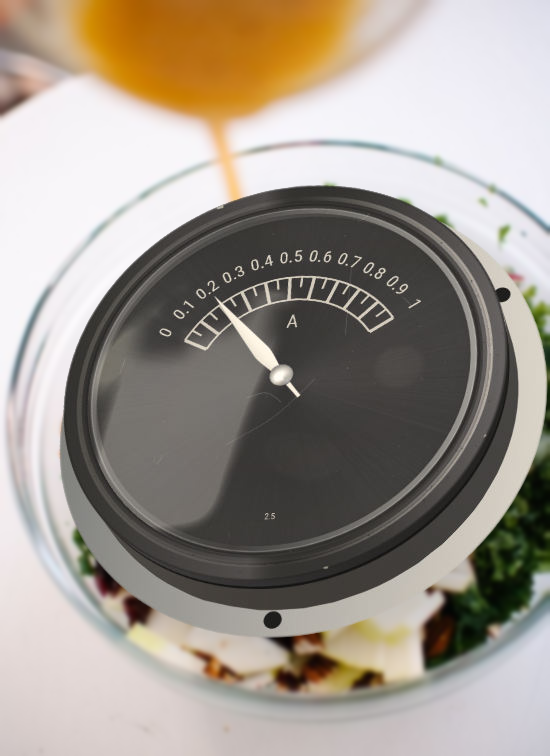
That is A 0.2
